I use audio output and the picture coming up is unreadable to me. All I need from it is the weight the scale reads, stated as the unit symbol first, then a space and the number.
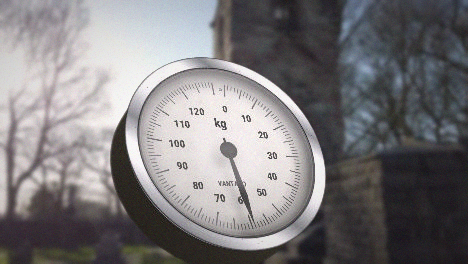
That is kg 60
